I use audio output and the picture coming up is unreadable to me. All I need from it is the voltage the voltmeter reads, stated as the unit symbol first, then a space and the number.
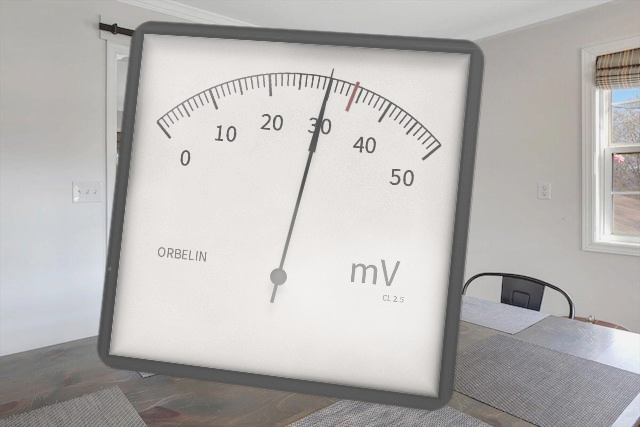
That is mV 30
